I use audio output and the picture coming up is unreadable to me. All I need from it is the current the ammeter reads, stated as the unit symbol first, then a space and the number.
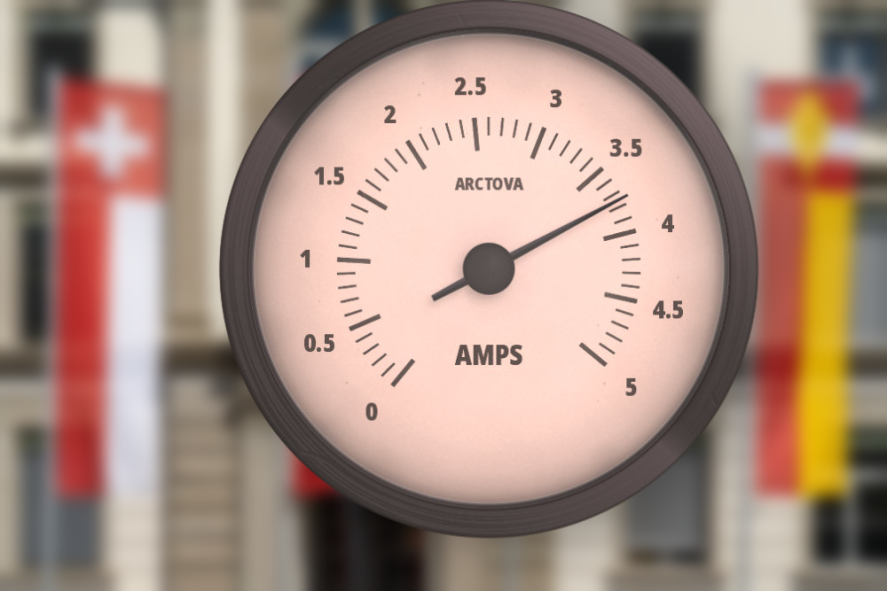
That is A 3.75
